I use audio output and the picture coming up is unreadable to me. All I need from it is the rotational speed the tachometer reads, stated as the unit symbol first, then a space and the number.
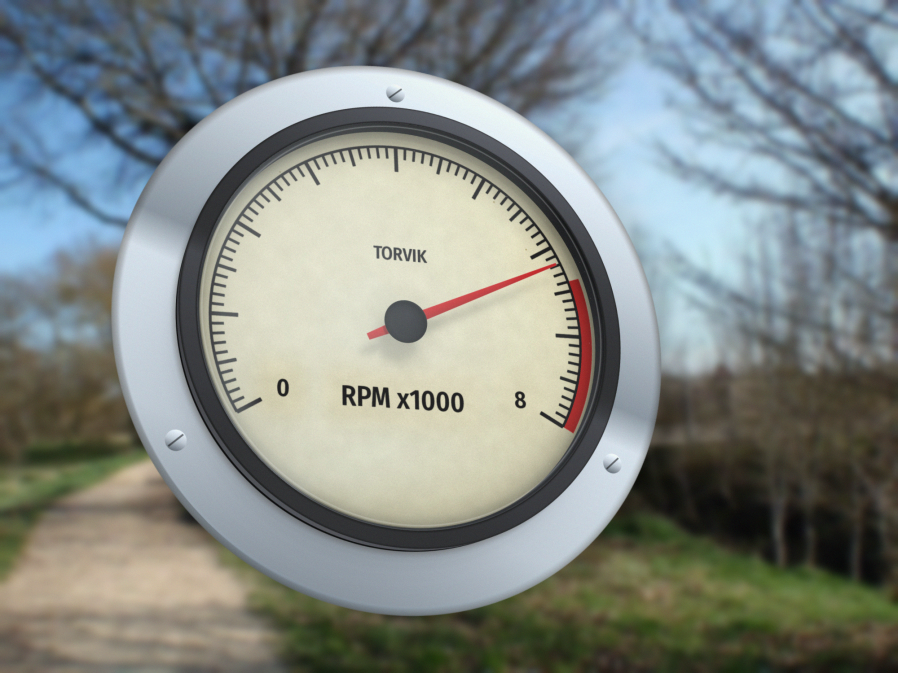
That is rpm 6200
